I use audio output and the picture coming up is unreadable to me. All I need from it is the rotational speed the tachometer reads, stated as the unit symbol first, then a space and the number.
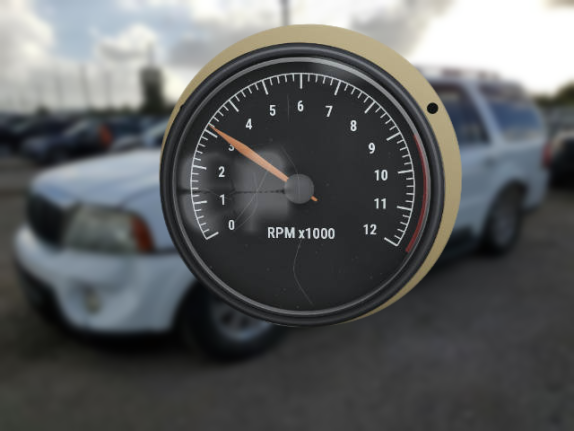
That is rpm 3200
